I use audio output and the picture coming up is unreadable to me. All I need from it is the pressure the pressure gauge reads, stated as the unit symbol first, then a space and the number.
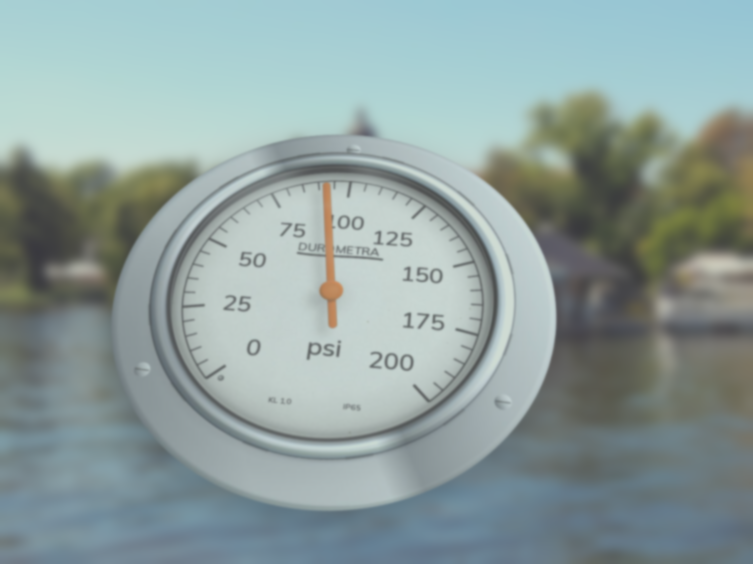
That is psi 92.5
